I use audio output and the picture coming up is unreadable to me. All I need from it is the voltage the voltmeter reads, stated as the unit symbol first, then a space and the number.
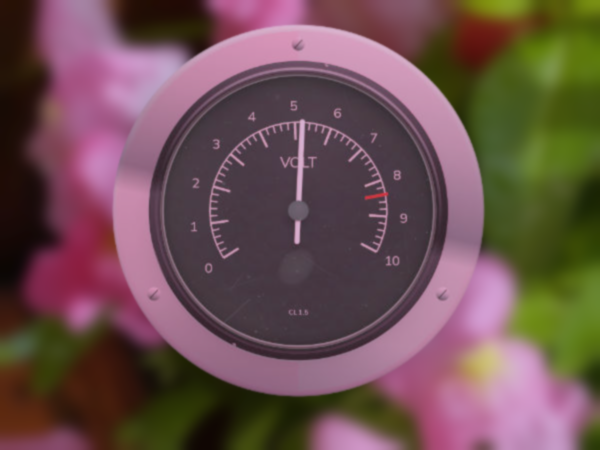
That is V 5.2
